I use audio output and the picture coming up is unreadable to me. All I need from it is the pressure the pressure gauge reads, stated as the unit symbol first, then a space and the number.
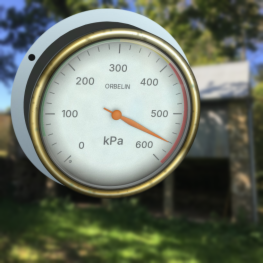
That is kPa 560
